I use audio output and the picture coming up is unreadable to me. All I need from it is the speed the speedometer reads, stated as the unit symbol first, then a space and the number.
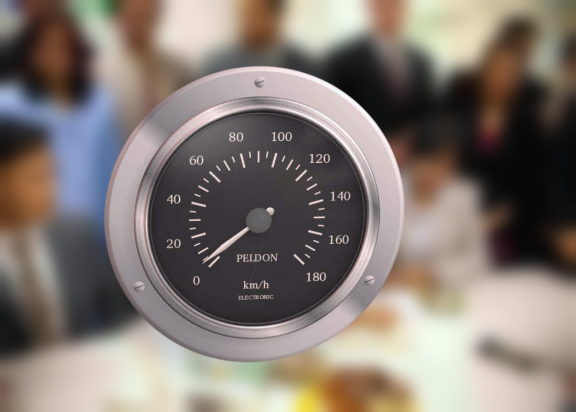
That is km/h 5
